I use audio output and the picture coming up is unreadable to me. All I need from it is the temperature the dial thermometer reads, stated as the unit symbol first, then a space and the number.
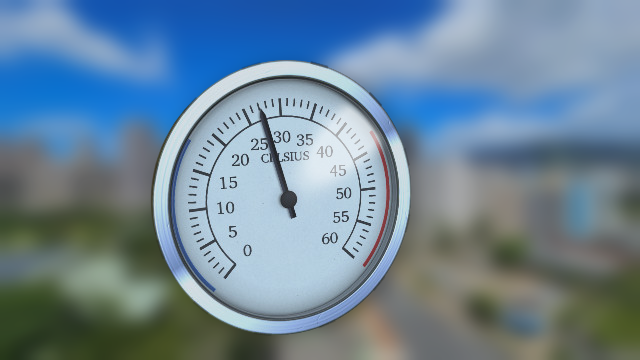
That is °C 27
